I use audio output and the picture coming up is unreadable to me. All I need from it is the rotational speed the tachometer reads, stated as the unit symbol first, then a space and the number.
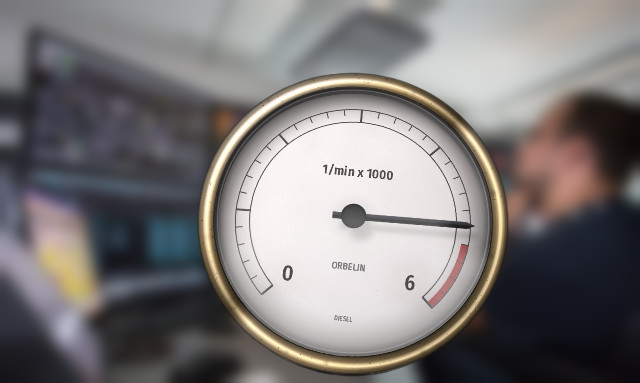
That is rpm 5000
